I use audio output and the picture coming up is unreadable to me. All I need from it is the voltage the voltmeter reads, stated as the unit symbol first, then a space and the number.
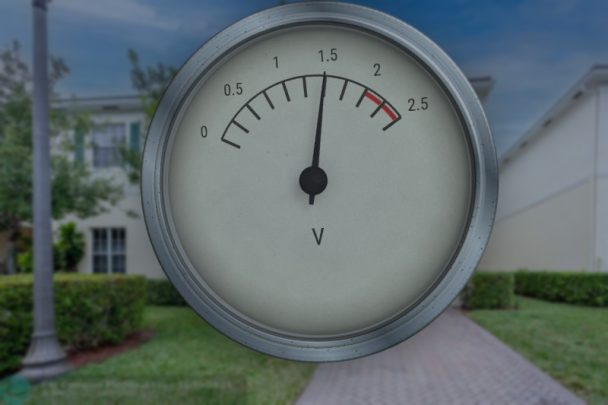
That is V 1.5
